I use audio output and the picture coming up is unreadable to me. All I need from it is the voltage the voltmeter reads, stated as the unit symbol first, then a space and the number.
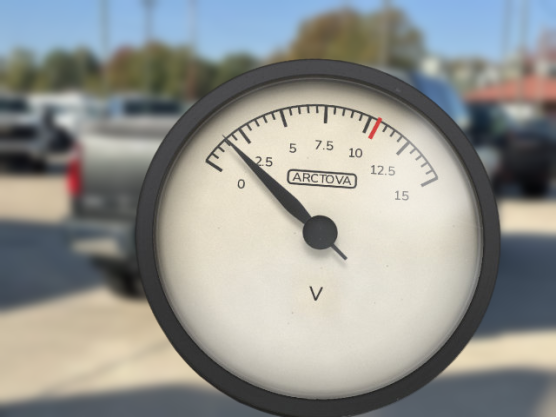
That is V 1.5
